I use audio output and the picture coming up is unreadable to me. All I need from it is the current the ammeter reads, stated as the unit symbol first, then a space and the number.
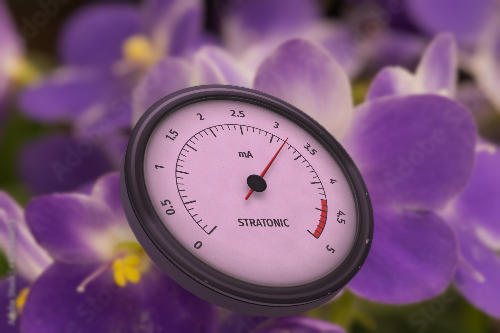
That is mA 3.2
